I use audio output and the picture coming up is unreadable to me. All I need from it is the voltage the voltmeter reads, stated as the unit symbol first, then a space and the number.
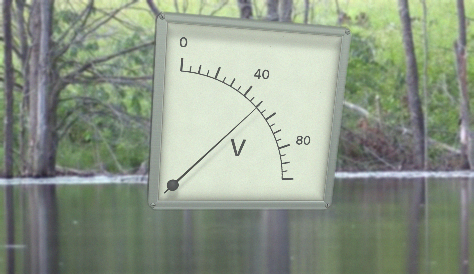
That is V 50
